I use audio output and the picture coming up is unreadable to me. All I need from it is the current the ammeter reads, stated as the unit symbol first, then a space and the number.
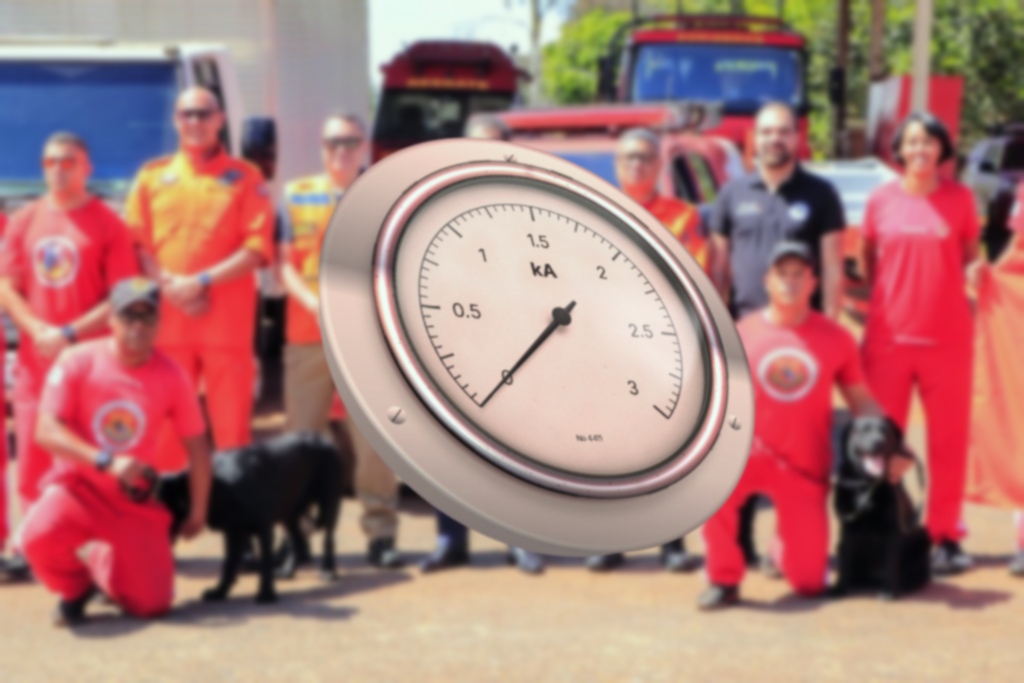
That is kA 0
